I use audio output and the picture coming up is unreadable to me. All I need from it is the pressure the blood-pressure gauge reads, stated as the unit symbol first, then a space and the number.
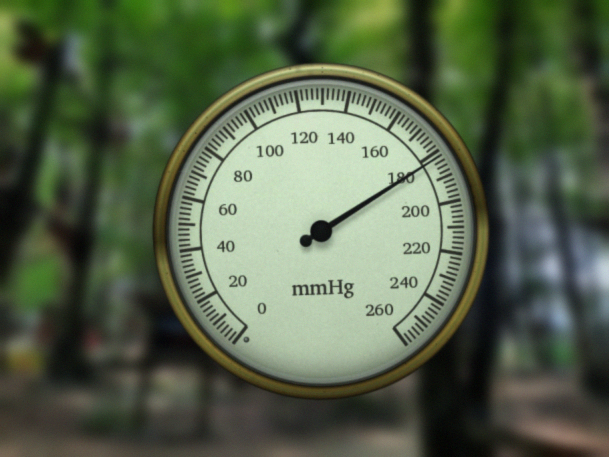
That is mmHg 182
